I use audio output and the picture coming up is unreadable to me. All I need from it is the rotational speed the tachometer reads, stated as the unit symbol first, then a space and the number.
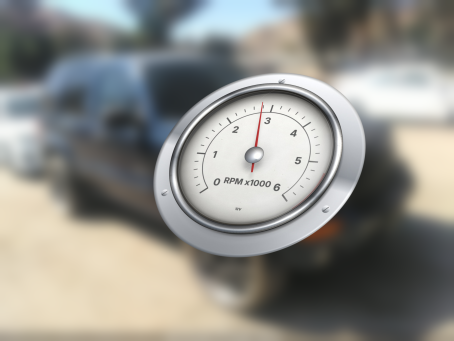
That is rpm 2800
